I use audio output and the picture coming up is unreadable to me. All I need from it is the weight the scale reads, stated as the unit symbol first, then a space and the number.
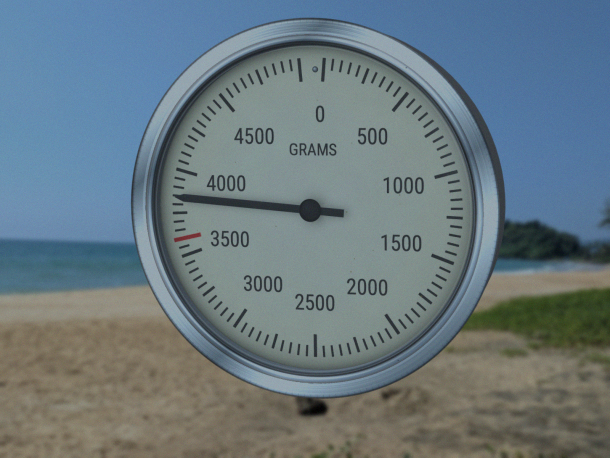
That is g 3850
